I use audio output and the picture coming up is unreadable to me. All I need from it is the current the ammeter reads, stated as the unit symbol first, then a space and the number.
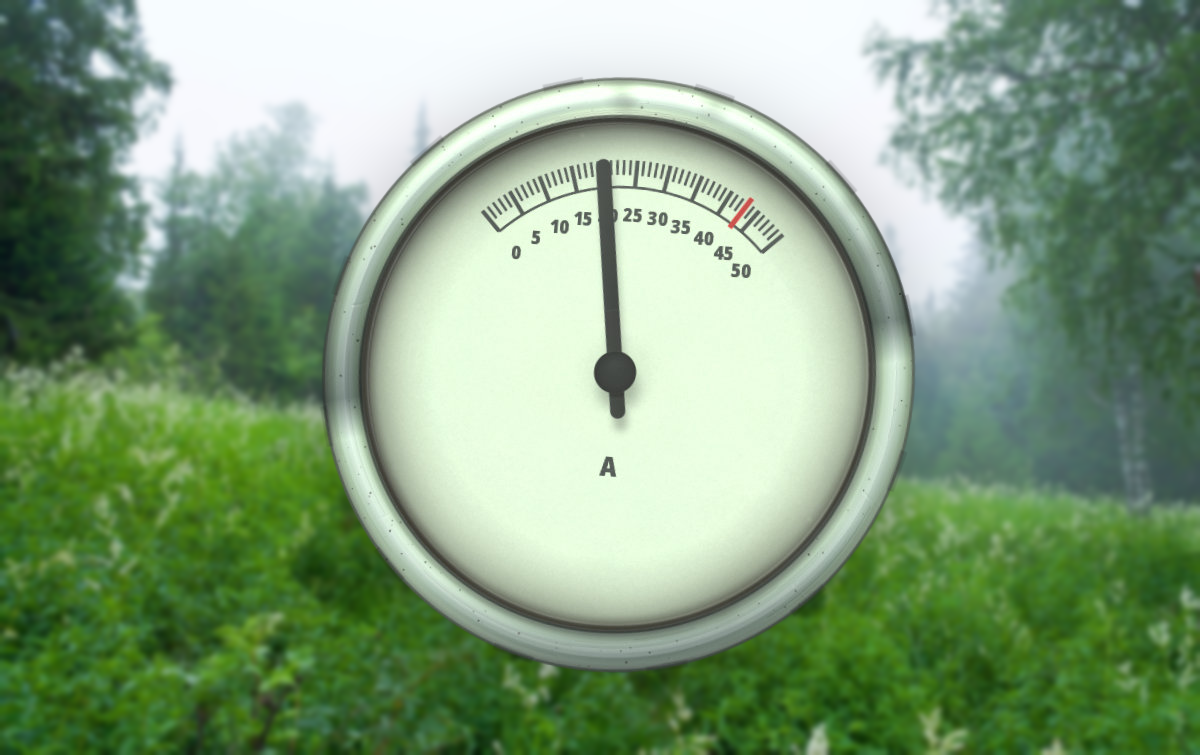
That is A 20
